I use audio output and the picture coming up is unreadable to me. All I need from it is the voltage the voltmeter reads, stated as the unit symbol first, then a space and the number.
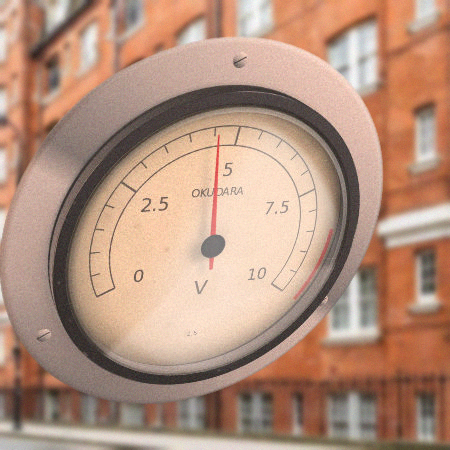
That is V 4.5
